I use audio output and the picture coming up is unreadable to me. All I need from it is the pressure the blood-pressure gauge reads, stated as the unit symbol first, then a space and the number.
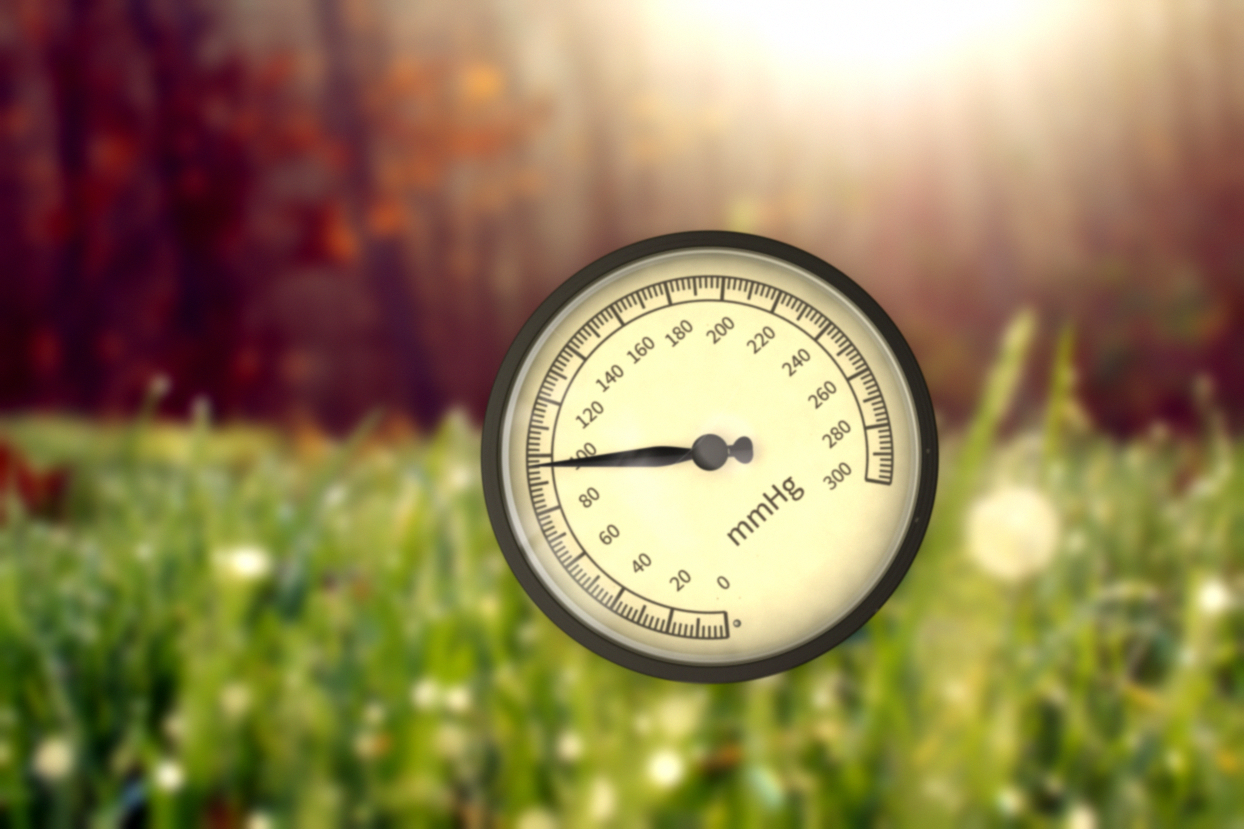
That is mmHg 96
